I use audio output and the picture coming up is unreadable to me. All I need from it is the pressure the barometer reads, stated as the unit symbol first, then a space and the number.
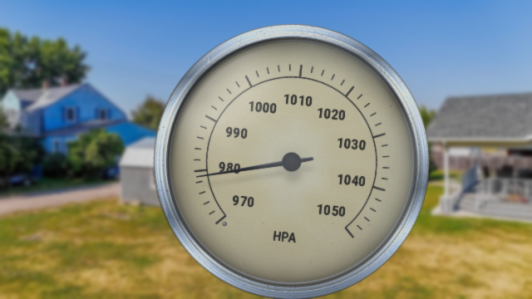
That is hPa 979
